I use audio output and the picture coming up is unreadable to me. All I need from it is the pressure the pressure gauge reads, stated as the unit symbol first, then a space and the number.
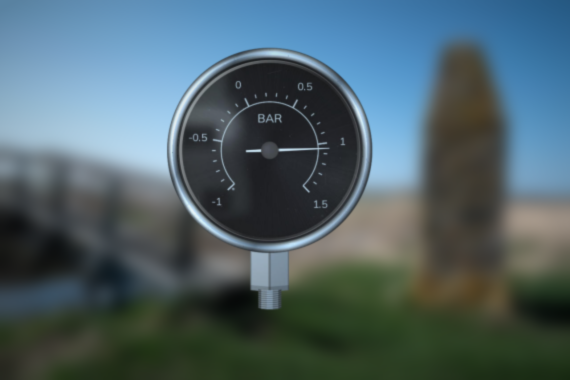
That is bar 1.05
